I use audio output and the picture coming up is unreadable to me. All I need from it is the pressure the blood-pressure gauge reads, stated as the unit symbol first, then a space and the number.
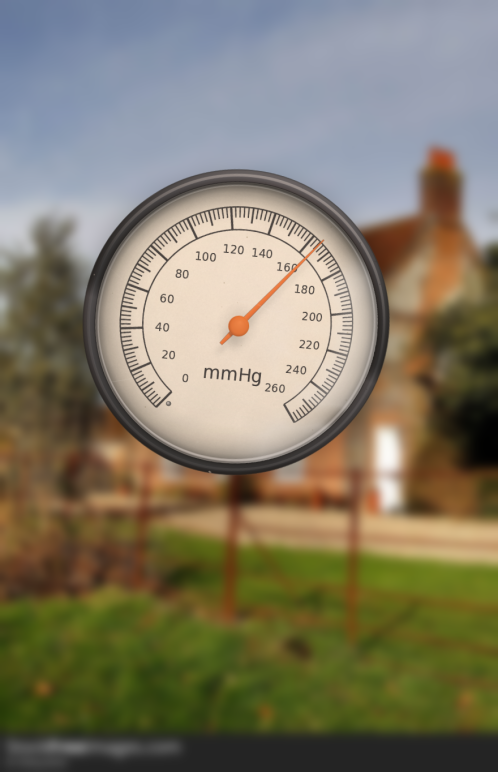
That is mmHg 164
